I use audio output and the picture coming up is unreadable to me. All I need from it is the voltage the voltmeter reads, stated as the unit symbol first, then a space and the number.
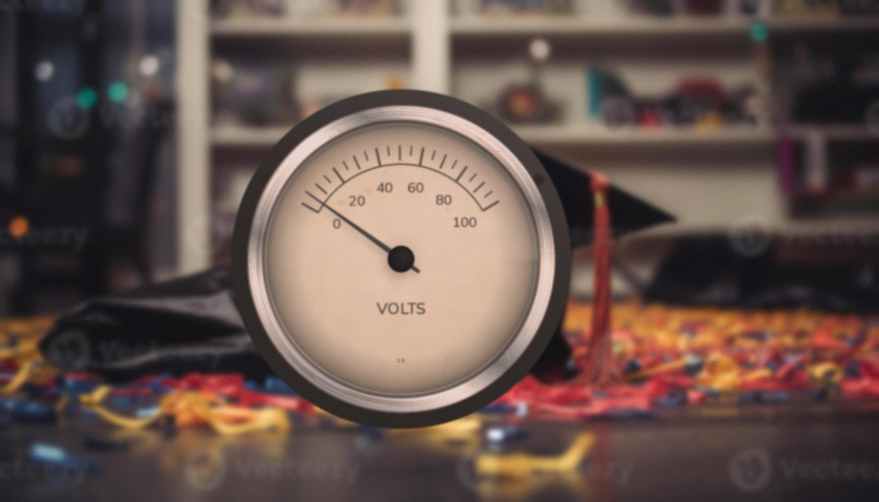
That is V 5
